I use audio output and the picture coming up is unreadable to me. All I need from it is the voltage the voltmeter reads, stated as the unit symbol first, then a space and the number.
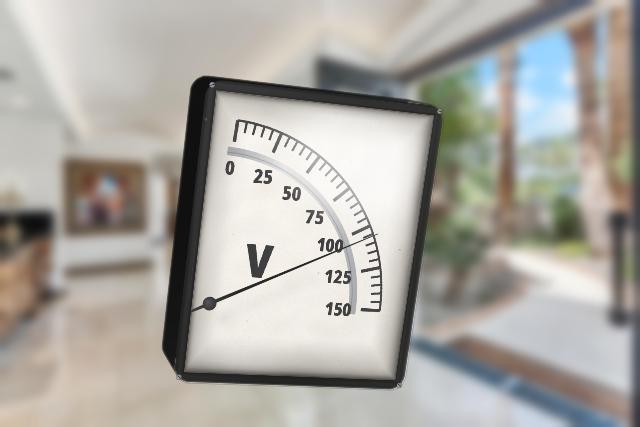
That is V 105
